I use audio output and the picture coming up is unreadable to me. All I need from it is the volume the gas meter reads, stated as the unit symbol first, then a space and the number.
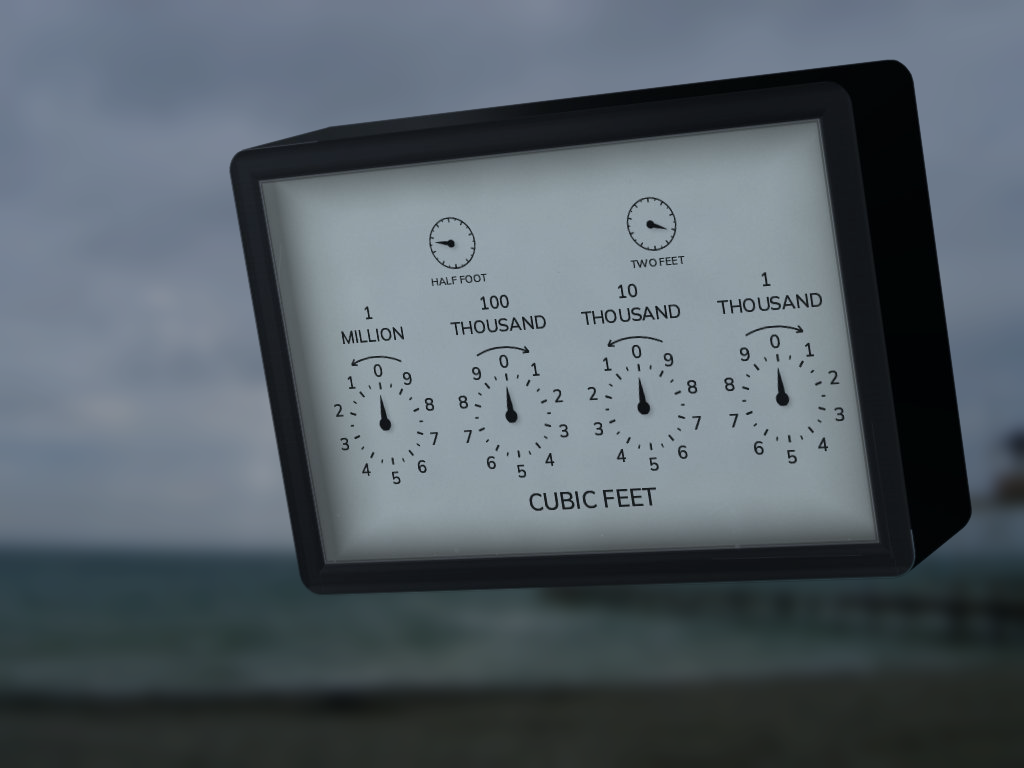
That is ft³ 0
